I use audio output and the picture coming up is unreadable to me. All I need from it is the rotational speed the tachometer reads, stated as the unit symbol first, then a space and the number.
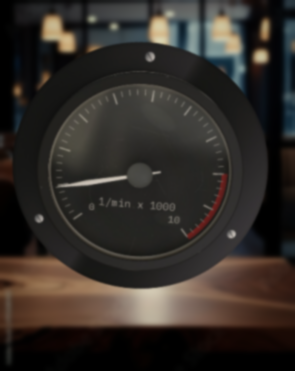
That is rpm 1000
